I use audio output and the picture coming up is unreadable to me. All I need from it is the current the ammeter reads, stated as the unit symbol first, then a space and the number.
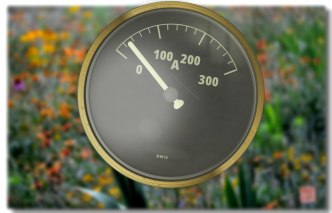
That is A 30
